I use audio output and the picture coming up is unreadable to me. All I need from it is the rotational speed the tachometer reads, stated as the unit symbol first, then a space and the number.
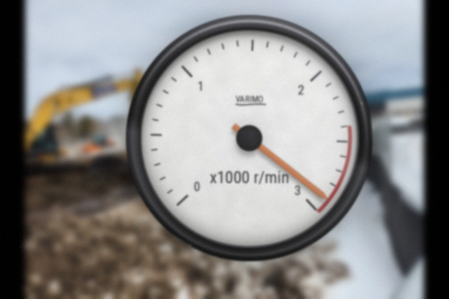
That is rpm 2900
